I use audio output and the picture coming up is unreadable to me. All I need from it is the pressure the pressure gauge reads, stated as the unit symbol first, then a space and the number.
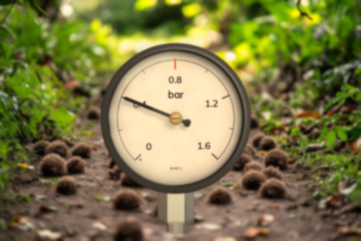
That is bar 0.4
